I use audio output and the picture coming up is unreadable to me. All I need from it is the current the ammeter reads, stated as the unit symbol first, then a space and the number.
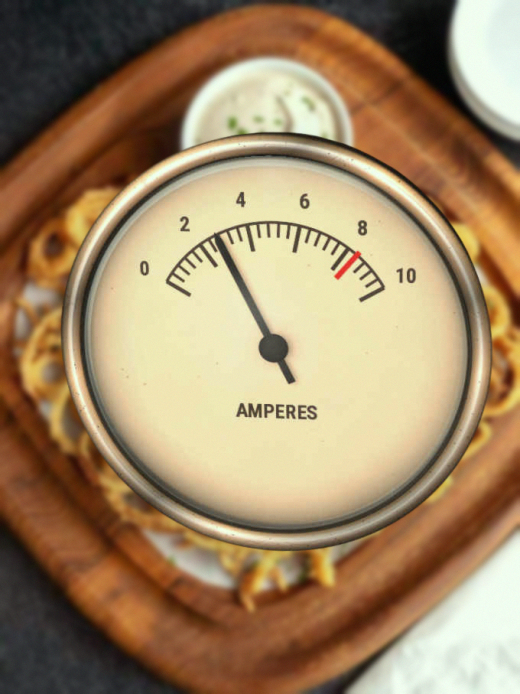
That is A 2.8
